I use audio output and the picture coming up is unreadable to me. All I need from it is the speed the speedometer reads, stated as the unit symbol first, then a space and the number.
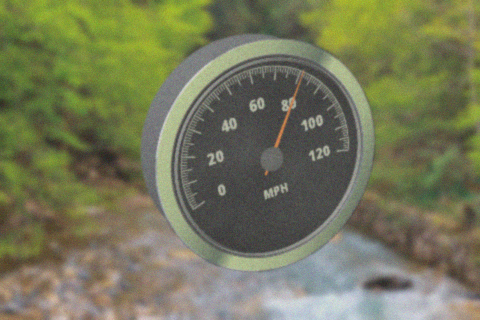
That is mph 80
